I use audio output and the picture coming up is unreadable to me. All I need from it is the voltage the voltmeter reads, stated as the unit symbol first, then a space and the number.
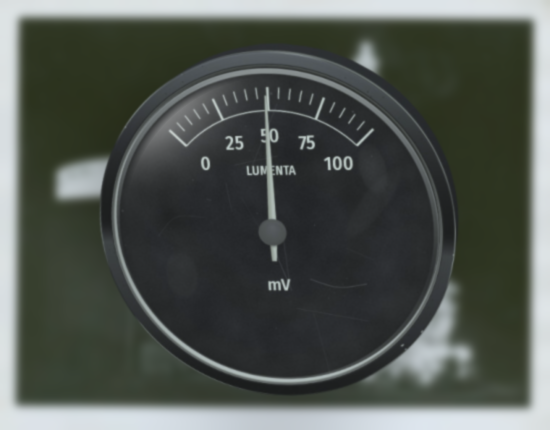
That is mV 50
